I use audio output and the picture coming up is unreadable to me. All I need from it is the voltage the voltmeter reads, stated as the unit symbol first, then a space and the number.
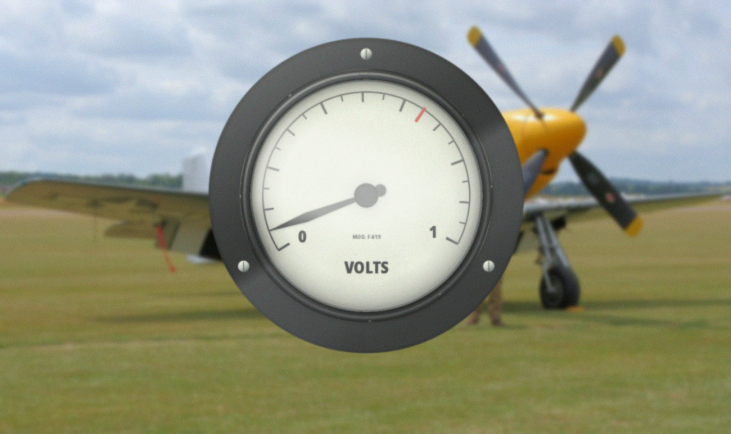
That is V 0.05
